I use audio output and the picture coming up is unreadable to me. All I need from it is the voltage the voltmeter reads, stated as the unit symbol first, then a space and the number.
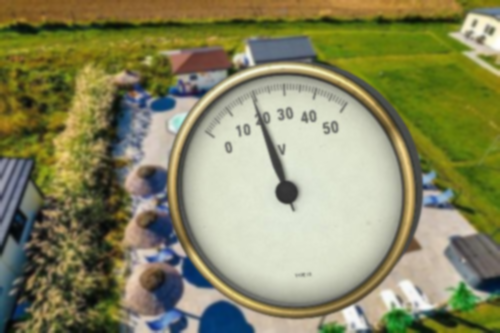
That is V 20
